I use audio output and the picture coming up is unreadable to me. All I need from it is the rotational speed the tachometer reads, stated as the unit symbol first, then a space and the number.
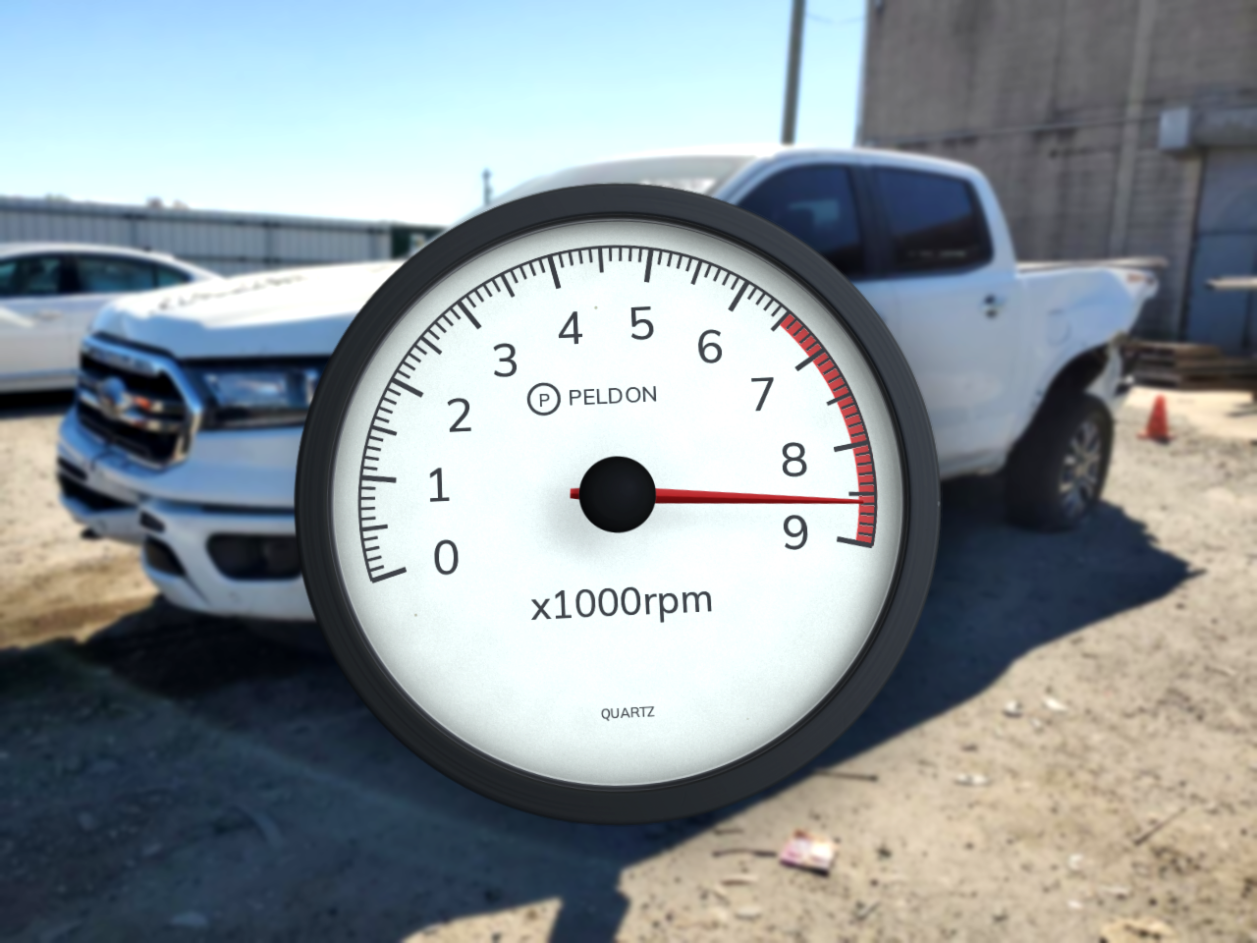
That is rpm 8600
